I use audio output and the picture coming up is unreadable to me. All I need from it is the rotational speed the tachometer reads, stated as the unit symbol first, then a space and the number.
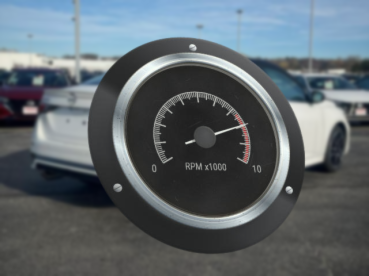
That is rpm 8000
